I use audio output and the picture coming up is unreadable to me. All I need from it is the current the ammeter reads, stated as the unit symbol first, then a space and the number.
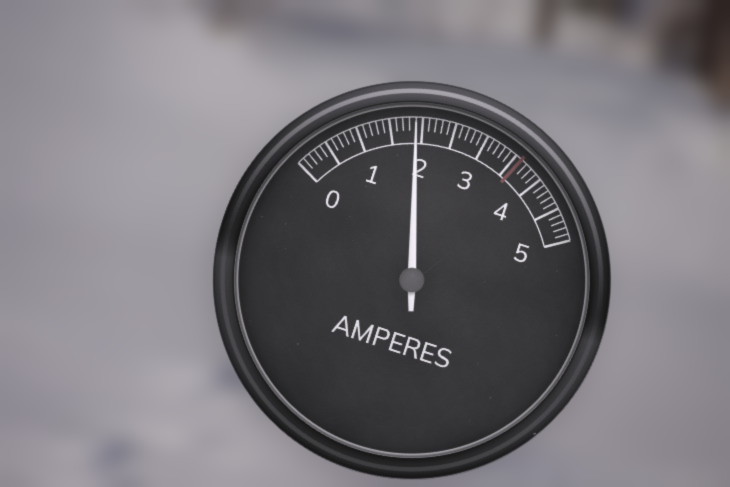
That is A 1.9
